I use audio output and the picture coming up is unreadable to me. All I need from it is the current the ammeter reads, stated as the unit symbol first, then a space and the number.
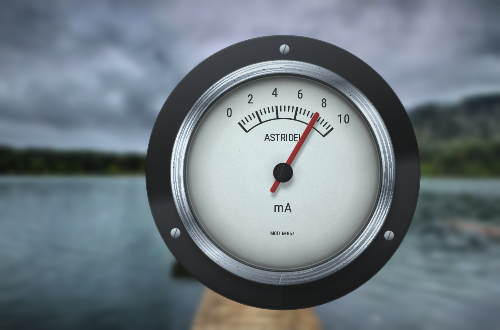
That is mA 8
